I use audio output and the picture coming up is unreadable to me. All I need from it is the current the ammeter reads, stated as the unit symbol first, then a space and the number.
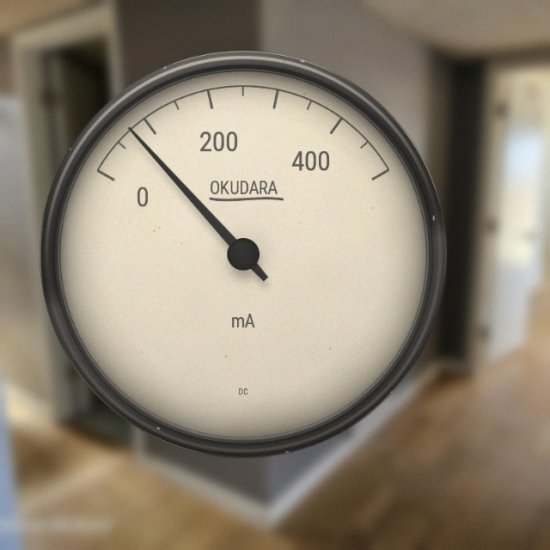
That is mA 75
